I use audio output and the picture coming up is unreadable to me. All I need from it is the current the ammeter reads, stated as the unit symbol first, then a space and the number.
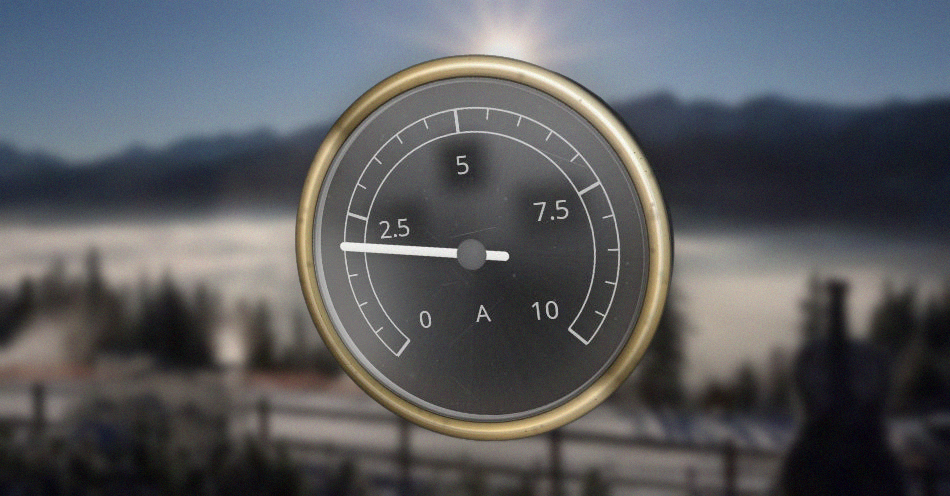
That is A 2
